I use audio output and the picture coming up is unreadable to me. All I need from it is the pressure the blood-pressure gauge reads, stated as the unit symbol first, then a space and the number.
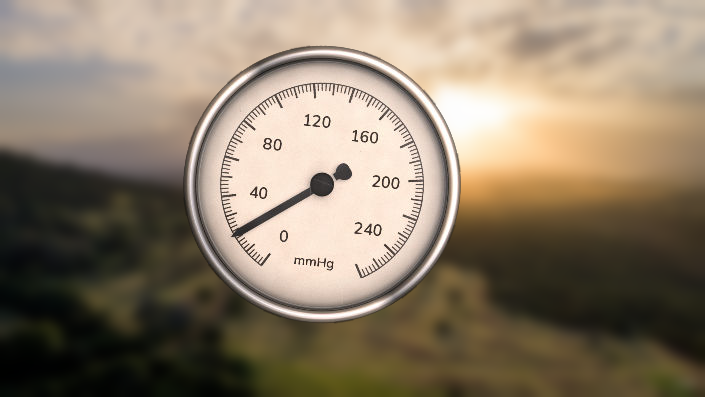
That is mmHg 20
